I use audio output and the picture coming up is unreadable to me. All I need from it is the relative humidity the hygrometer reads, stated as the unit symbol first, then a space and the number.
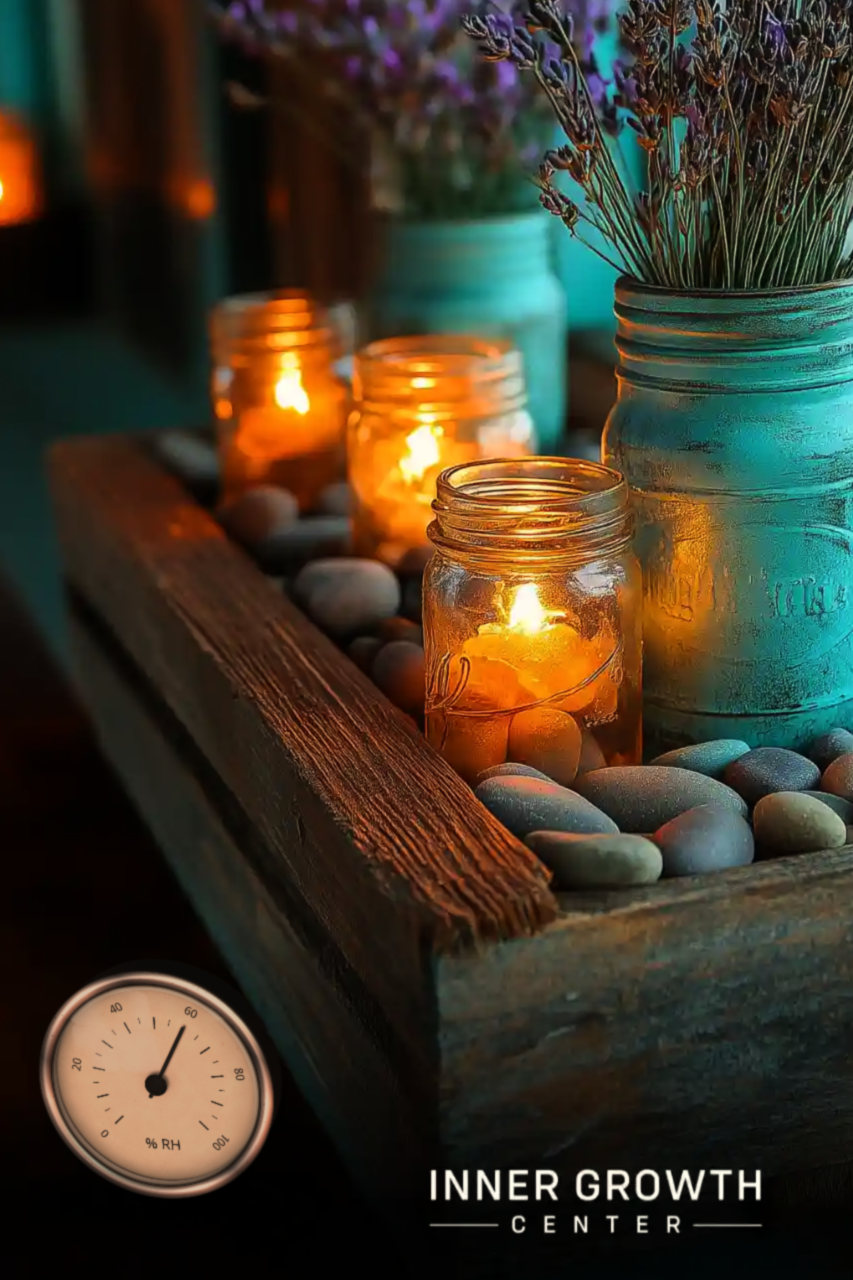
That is % 60
